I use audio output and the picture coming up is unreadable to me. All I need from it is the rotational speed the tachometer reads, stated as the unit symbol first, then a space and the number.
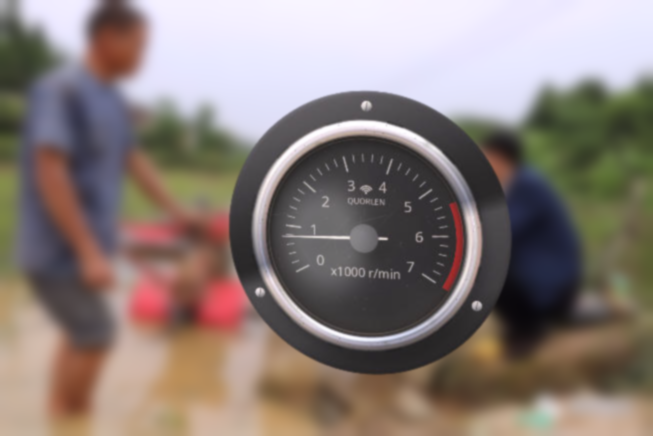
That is rpm 800
